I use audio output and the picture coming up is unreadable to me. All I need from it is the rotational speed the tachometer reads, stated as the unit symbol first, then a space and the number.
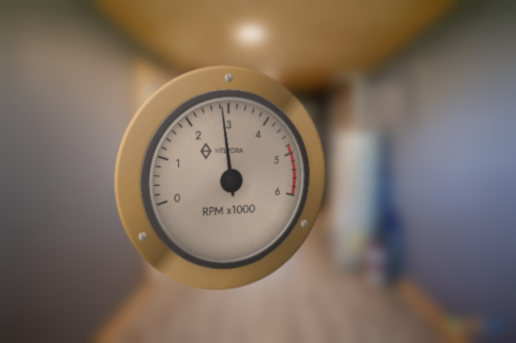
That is rpm 2800
